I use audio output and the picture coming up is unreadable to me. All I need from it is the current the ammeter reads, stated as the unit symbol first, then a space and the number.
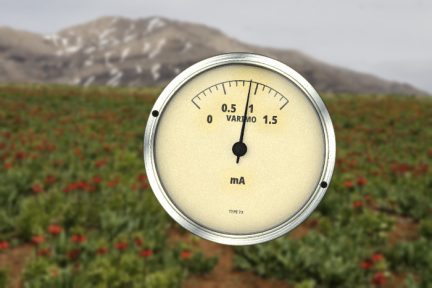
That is mA 0.9
